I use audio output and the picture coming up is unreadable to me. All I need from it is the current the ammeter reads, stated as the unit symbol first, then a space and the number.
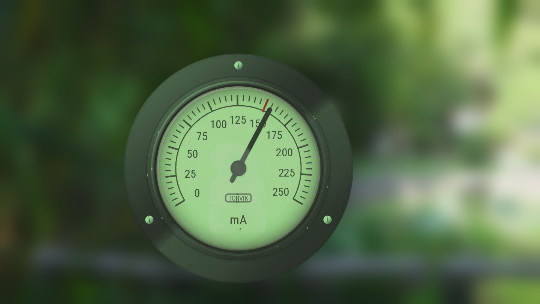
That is mA 155
